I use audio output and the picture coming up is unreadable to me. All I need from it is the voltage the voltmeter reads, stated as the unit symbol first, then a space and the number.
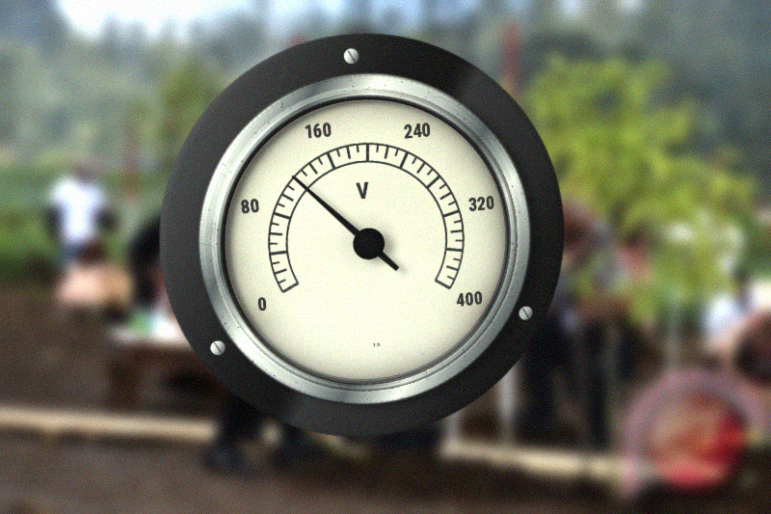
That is V 120
